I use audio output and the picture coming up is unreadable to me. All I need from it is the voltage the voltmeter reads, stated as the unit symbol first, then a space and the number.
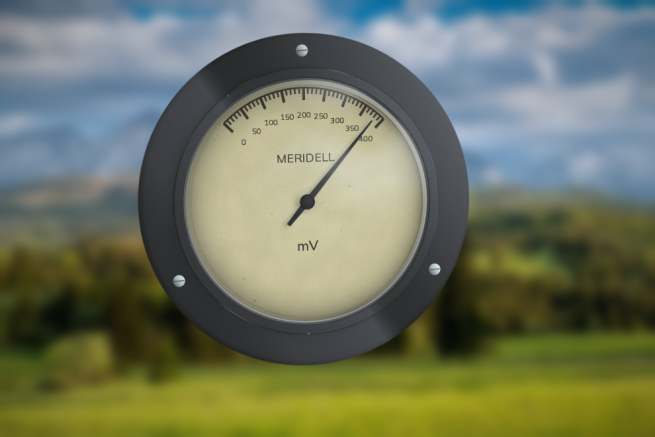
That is mV 380
